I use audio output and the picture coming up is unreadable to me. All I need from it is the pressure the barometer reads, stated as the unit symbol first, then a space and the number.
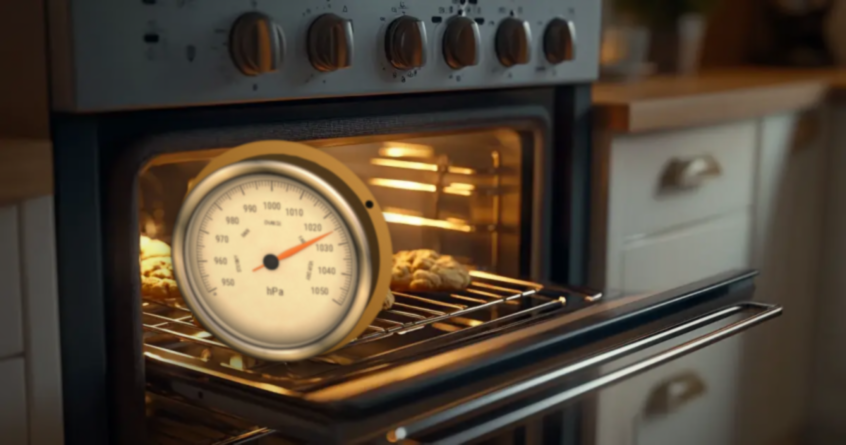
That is hPa 1025
